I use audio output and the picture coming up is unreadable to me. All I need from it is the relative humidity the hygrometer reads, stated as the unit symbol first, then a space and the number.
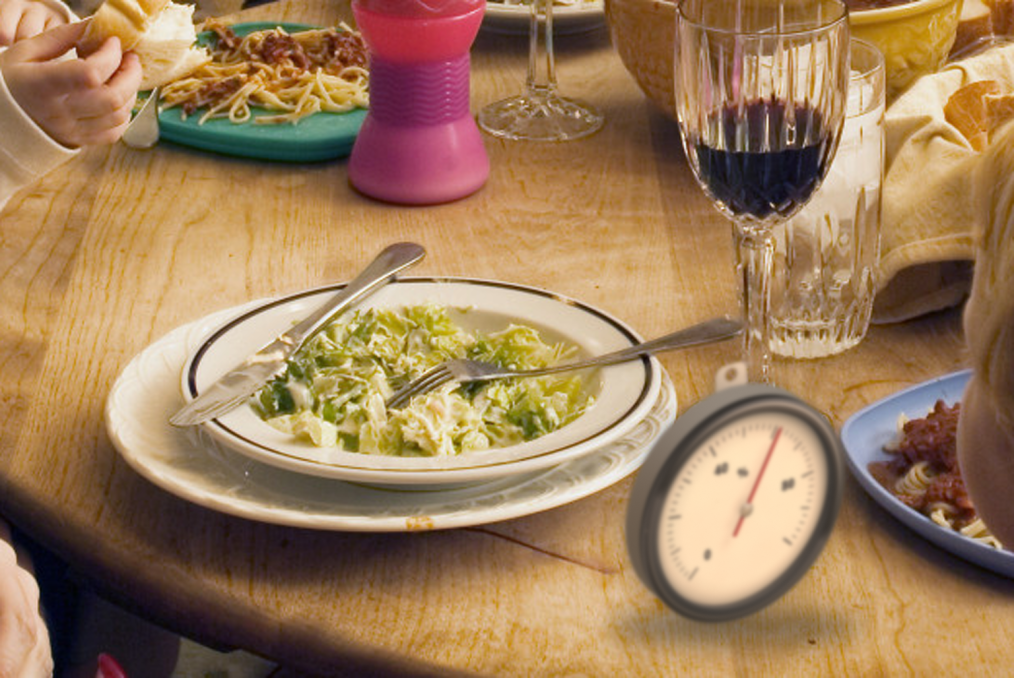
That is % 60
